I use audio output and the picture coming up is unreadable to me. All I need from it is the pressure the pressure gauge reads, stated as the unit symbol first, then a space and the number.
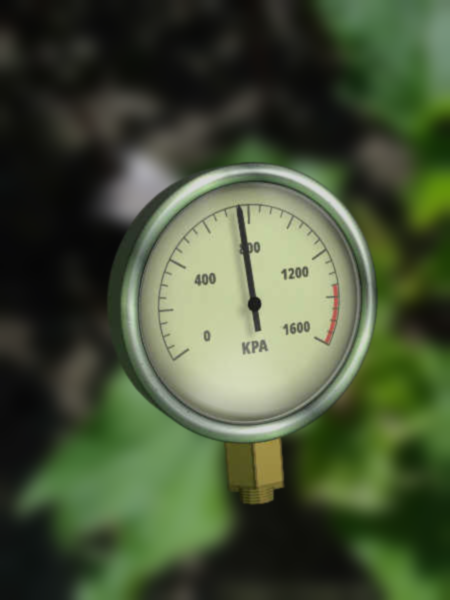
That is kPa 750
